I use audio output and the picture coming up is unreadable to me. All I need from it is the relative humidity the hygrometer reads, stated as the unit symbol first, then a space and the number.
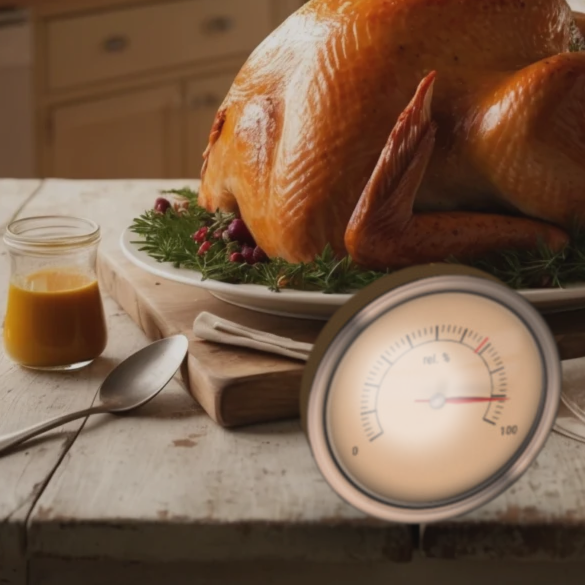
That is % 90
